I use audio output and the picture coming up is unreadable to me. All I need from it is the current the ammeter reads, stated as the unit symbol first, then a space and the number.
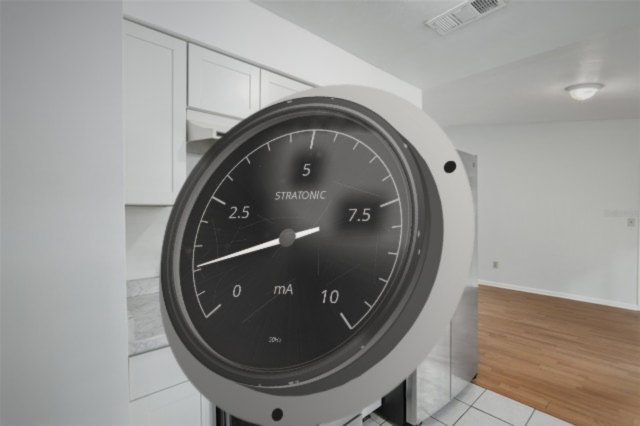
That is mA 1
